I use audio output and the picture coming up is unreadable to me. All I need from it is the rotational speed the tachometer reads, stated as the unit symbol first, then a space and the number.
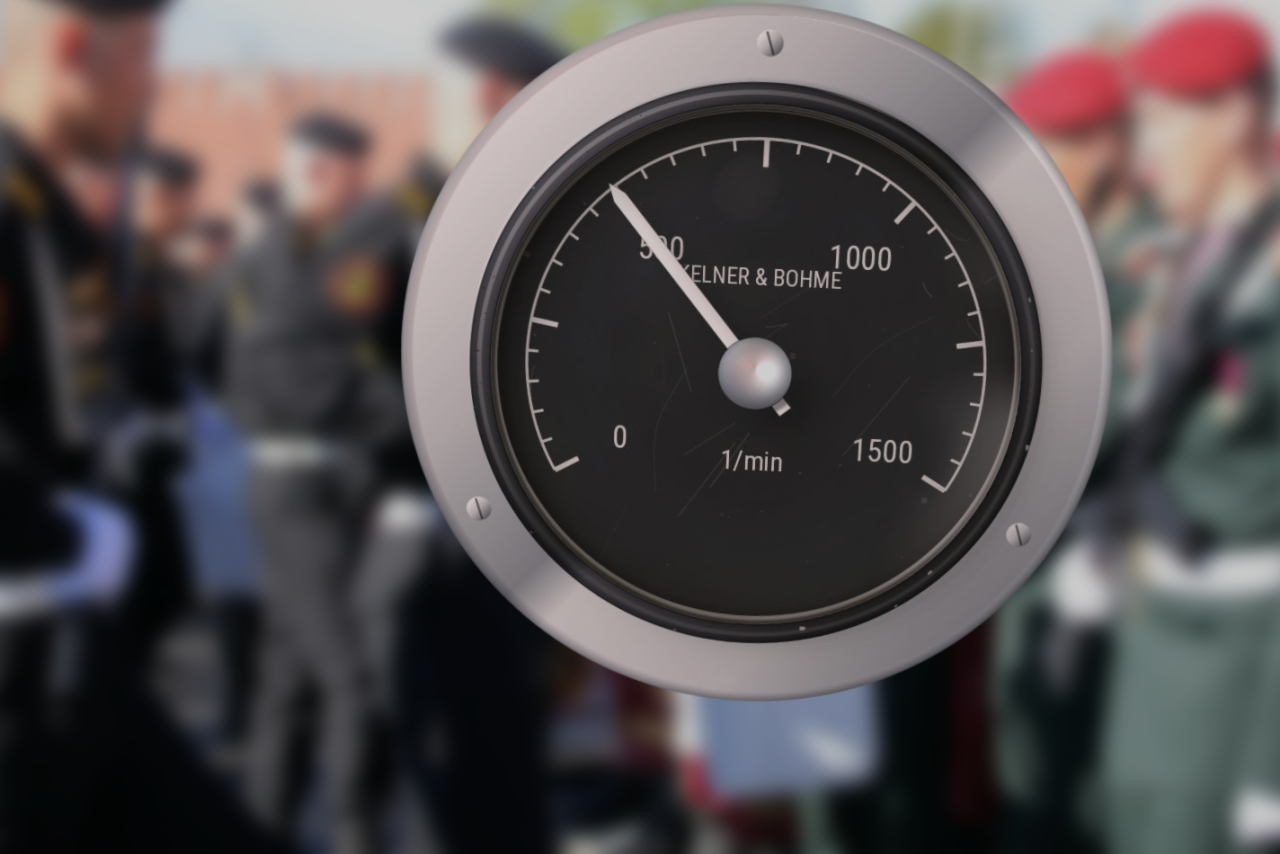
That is rpm 500
